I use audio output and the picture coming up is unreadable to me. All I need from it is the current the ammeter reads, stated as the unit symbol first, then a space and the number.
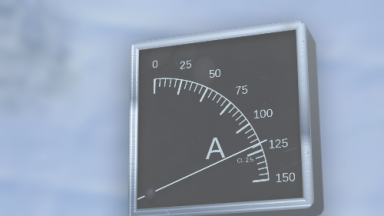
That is A 120
